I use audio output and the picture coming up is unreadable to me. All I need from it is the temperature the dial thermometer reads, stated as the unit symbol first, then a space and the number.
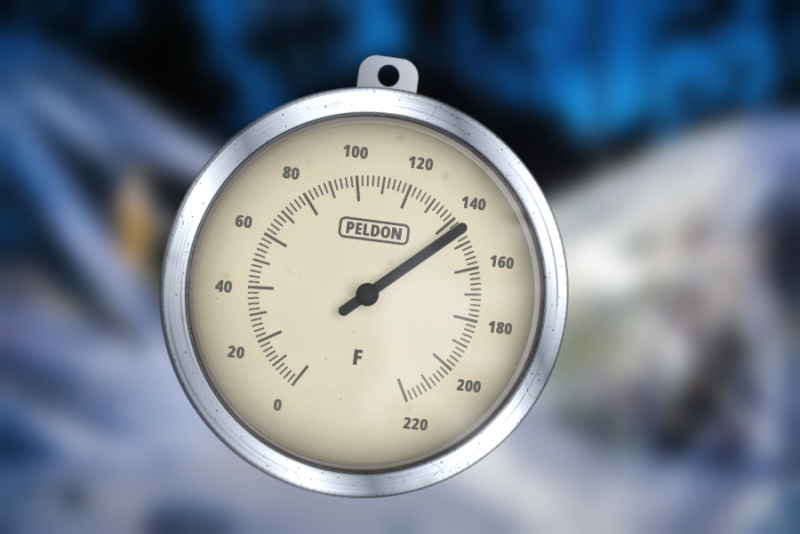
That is °F 144
